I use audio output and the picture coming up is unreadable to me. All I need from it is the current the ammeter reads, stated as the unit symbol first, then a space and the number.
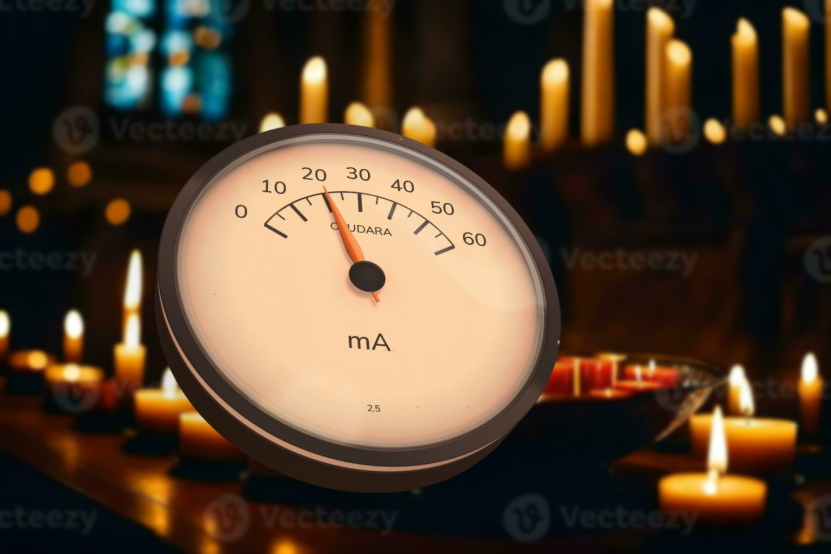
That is mA 20
